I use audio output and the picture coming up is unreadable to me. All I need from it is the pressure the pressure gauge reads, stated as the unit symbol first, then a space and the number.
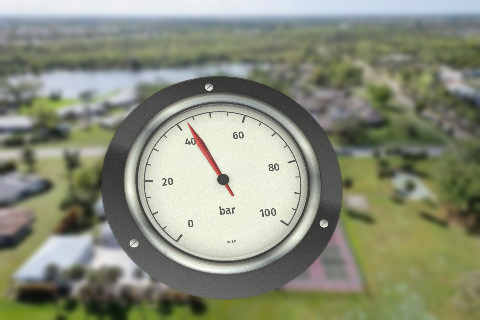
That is bar 42.5
